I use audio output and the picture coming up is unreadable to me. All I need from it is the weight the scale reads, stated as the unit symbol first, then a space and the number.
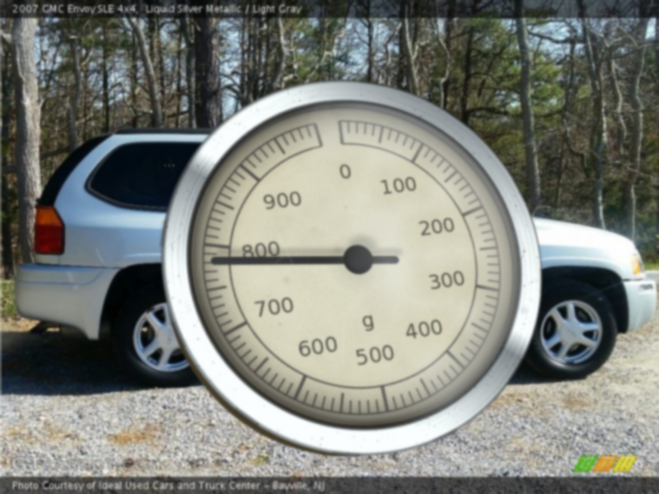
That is g 780
